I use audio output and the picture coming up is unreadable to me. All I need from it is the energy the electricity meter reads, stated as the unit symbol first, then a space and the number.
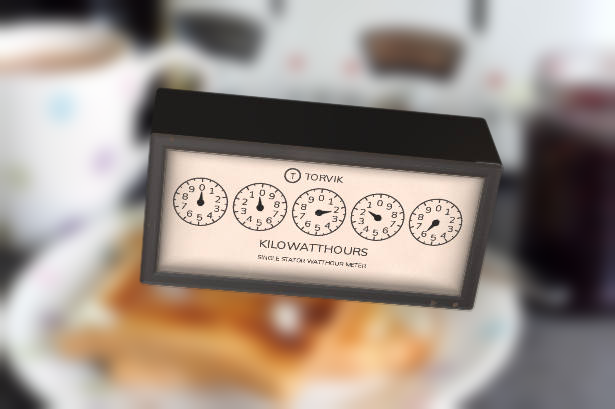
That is kWh 216
